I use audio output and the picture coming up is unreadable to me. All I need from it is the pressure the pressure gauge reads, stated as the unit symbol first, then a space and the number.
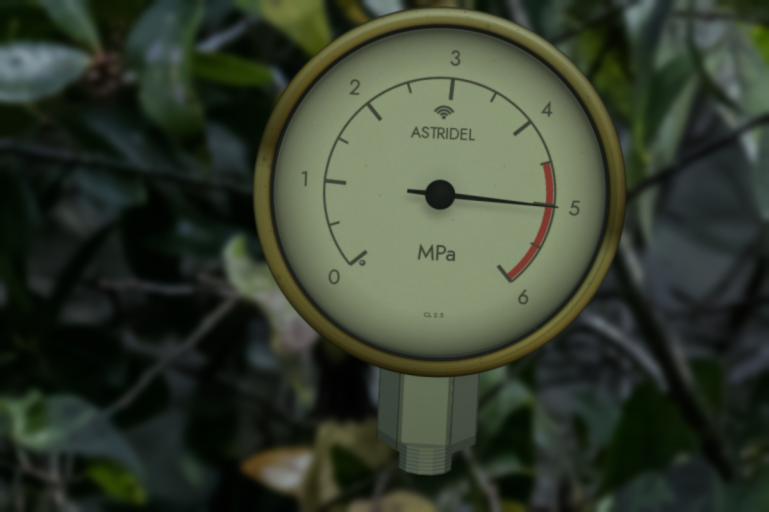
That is MPa 5
